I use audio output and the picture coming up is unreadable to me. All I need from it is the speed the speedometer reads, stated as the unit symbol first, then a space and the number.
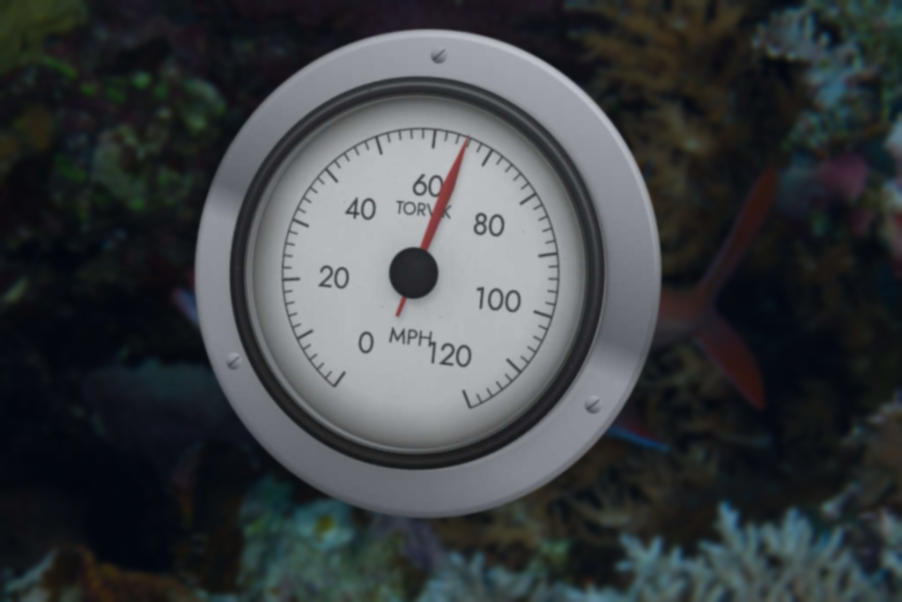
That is mph 66
